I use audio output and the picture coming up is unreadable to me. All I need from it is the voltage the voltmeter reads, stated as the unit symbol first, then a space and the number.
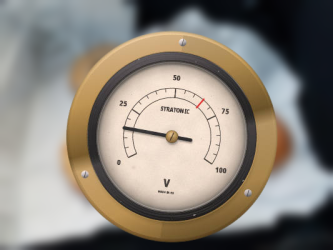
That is V 15
